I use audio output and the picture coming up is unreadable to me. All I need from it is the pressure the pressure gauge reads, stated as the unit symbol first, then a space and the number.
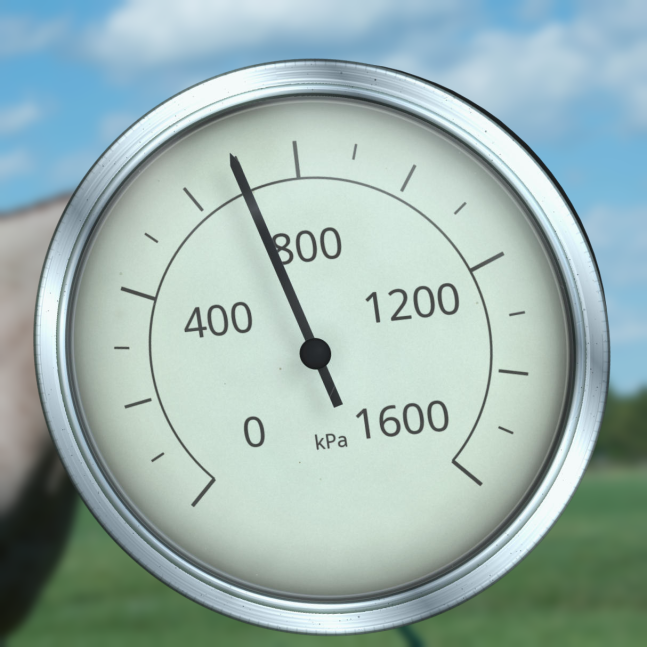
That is kPa 700
